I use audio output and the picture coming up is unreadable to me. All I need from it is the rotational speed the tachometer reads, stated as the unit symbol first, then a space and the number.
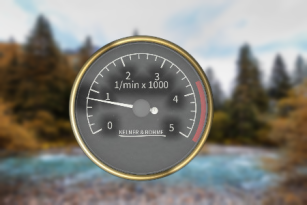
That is rpm 800
